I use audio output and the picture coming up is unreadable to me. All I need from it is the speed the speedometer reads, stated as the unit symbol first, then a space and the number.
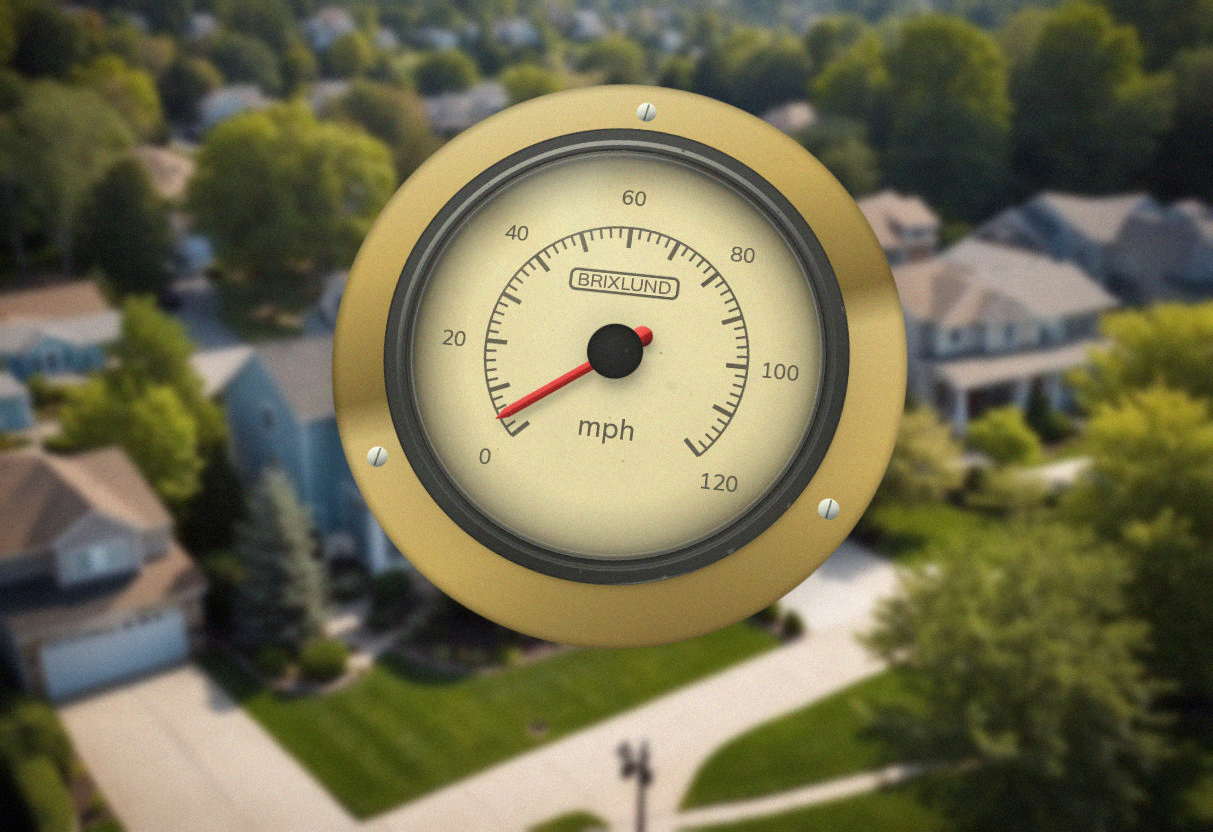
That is mph 4
